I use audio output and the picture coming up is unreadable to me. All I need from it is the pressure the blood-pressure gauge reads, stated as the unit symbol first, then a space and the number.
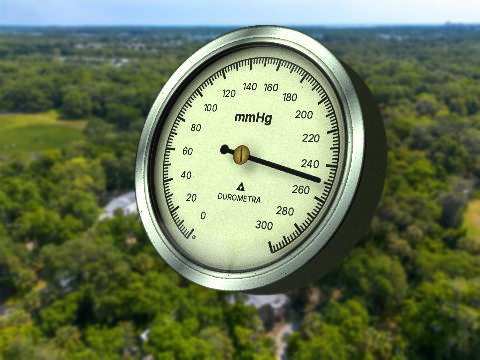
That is mmHg 250
